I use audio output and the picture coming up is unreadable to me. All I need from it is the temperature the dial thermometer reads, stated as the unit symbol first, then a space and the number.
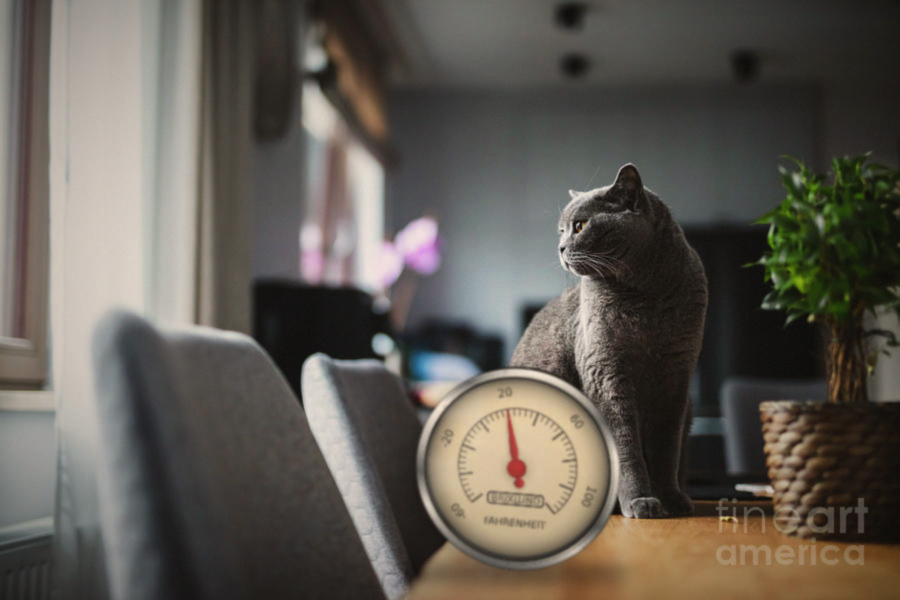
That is °F 20
